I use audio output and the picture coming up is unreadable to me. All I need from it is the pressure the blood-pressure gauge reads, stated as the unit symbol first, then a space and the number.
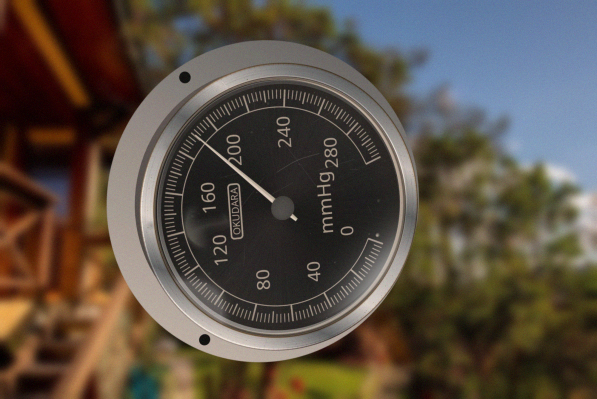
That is mmHg 190
